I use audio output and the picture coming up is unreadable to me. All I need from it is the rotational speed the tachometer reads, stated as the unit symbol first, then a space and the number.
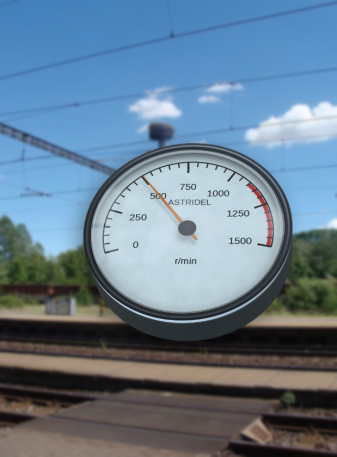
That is rpm 500
